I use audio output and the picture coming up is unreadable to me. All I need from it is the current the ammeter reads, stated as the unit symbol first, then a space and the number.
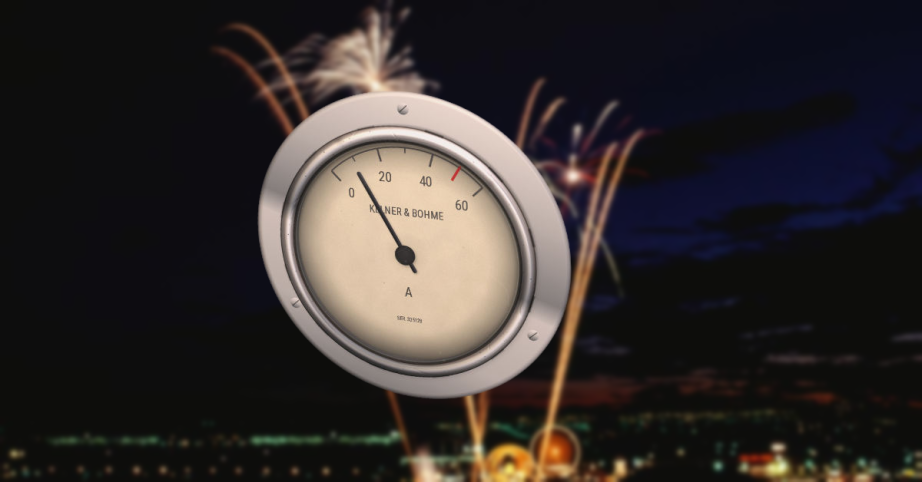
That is A 10
